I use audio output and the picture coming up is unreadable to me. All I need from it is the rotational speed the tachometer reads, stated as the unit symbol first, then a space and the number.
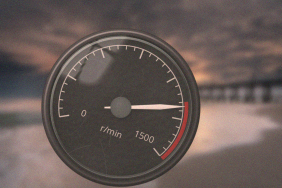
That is rpm 1175
